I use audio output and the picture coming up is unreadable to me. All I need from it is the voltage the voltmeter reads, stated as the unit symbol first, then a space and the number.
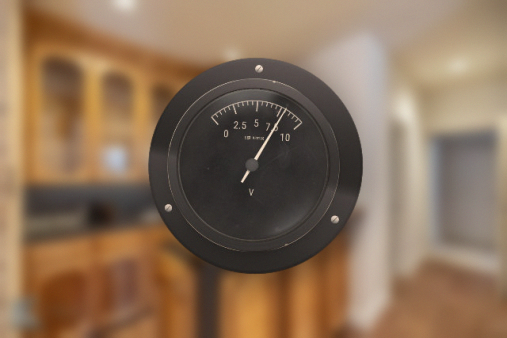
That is V 8
